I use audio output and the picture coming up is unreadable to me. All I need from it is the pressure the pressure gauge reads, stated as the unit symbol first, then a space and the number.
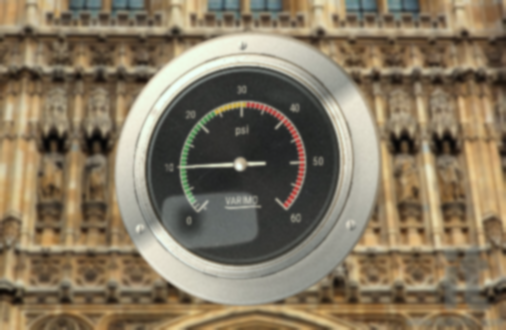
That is psi 10
